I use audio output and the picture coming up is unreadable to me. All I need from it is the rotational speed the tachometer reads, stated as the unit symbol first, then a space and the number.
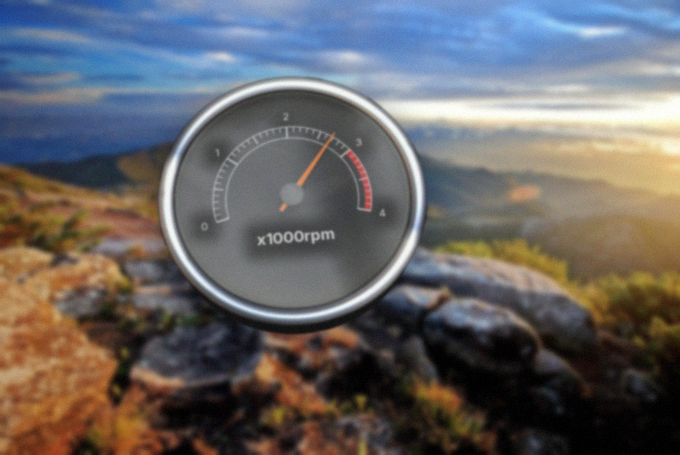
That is rpm 2700
